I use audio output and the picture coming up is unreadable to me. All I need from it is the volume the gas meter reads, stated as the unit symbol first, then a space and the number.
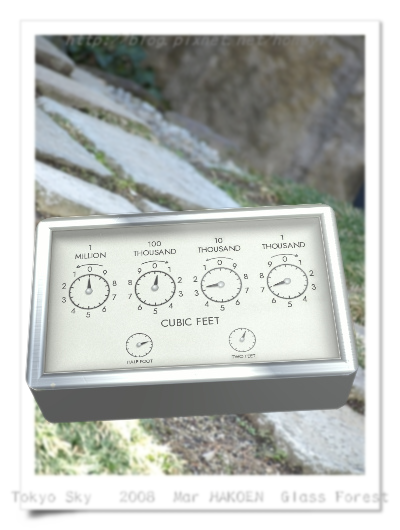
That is ft³ 2700
